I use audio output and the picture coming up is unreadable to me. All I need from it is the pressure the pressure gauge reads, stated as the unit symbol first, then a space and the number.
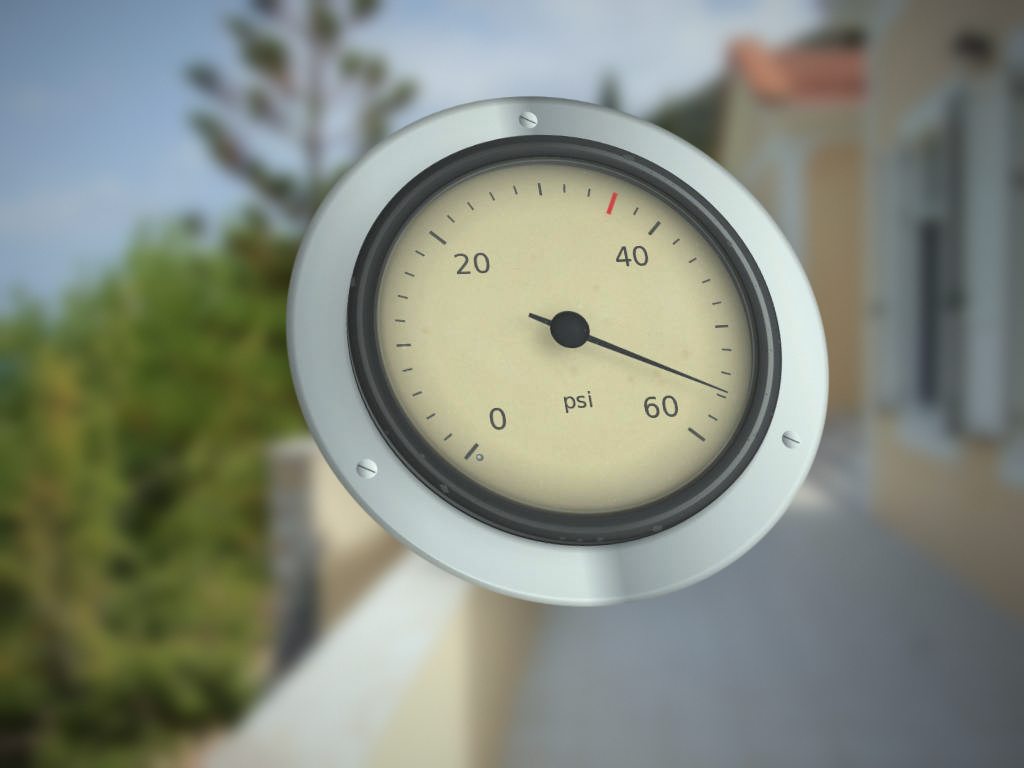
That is psi 56
